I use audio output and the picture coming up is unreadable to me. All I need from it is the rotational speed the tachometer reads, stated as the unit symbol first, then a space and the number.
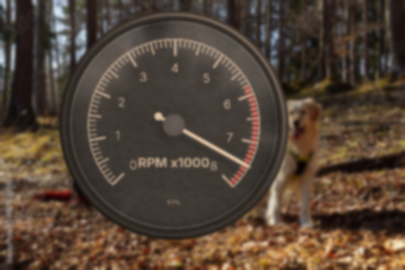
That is rpm 7500
